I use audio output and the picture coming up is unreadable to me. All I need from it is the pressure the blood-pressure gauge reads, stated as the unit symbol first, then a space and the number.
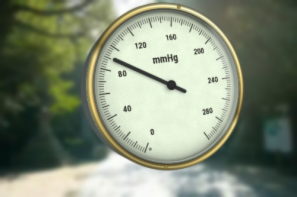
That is mmHg 90
